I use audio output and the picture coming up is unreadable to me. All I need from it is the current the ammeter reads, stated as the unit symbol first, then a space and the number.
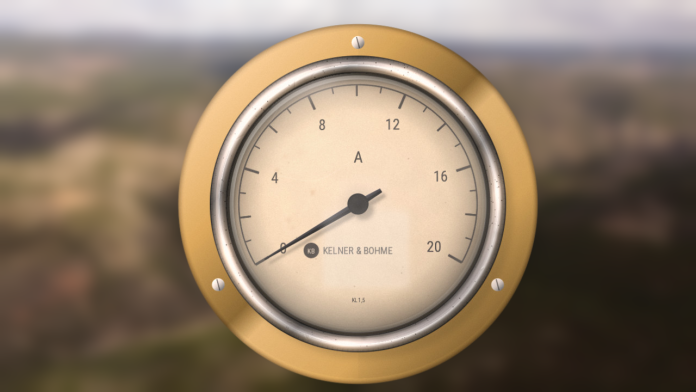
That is A 0
